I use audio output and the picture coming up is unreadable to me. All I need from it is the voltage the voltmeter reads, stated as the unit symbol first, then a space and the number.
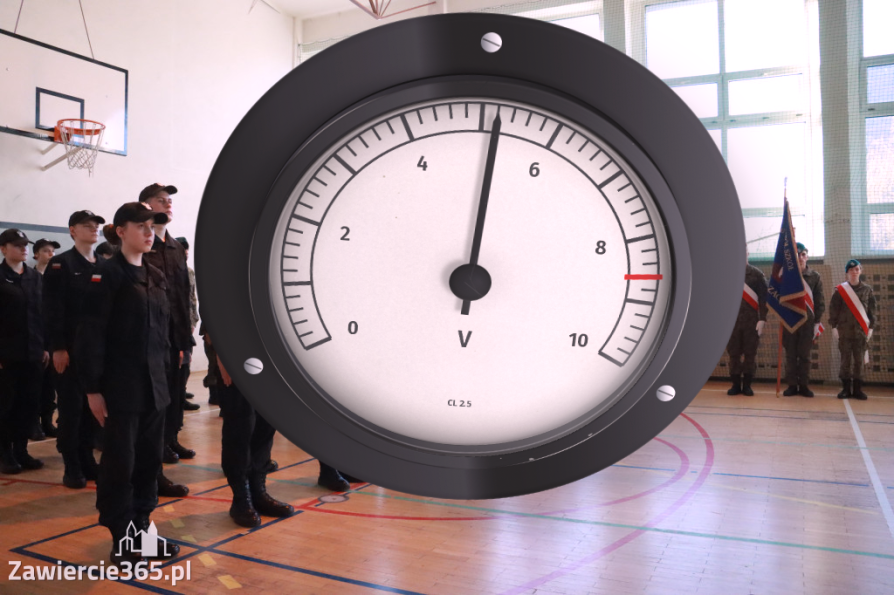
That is V 5.2
